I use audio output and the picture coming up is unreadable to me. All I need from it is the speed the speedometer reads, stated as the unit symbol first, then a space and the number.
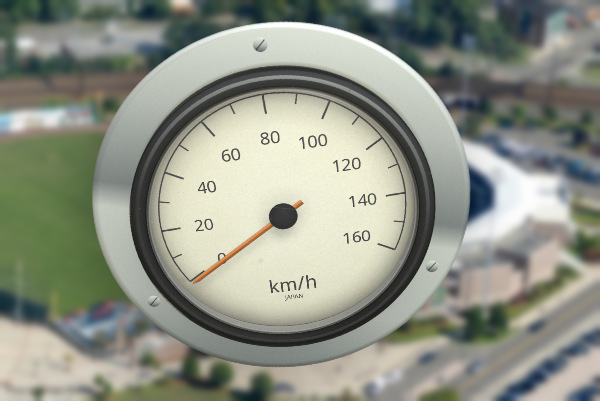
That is km/h 0
